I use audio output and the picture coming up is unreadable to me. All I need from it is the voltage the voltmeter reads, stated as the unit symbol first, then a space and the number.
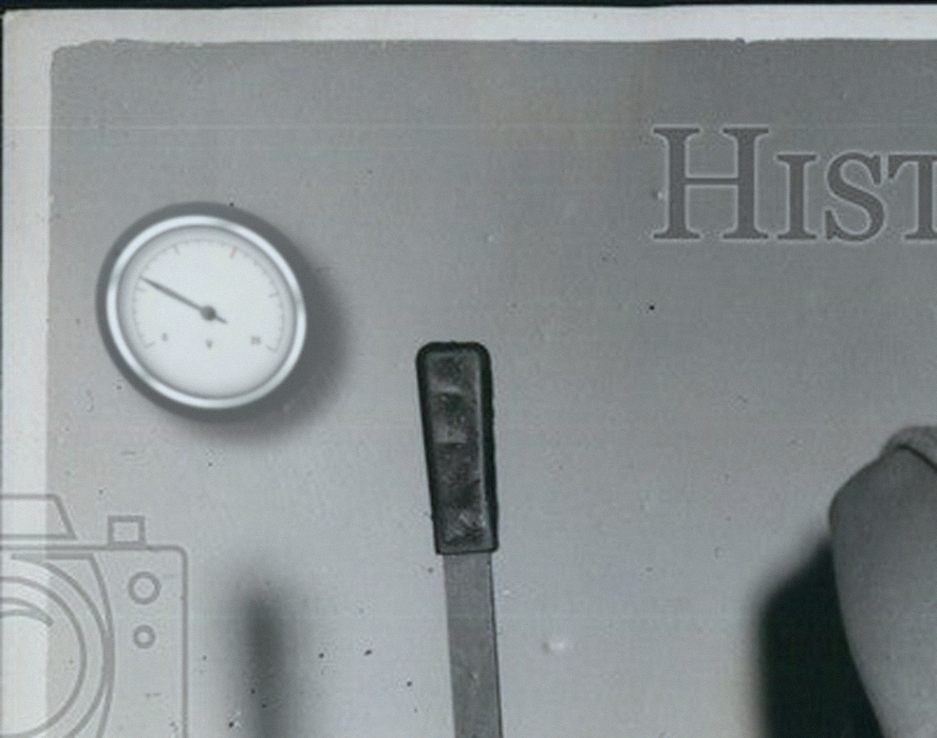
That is V 6
